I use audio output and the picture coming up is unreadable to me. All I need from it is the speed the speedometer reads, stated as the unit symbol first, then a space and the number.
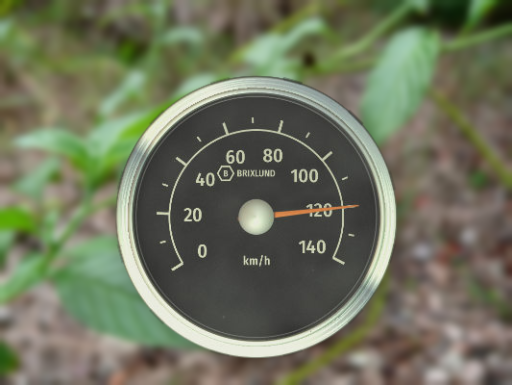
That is km/h 120
